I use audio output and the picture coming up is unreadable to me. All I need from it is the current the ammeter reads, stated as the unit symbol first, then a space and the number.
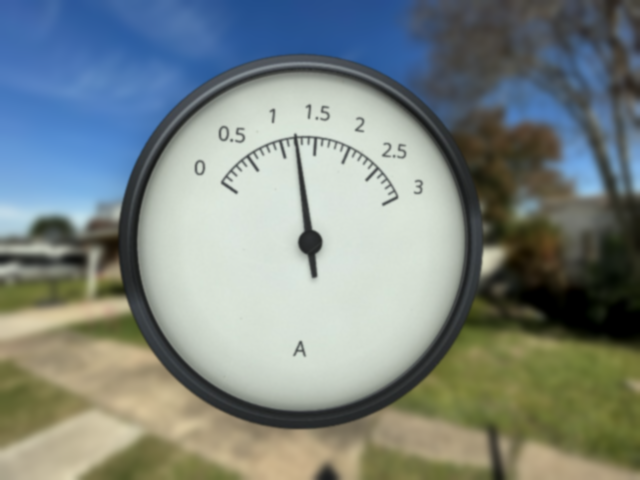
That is A 1.2
